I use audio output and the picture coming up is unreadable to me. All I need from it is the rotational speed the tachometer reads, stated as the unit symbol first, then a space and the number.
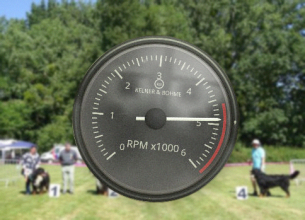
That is rpm 4900
